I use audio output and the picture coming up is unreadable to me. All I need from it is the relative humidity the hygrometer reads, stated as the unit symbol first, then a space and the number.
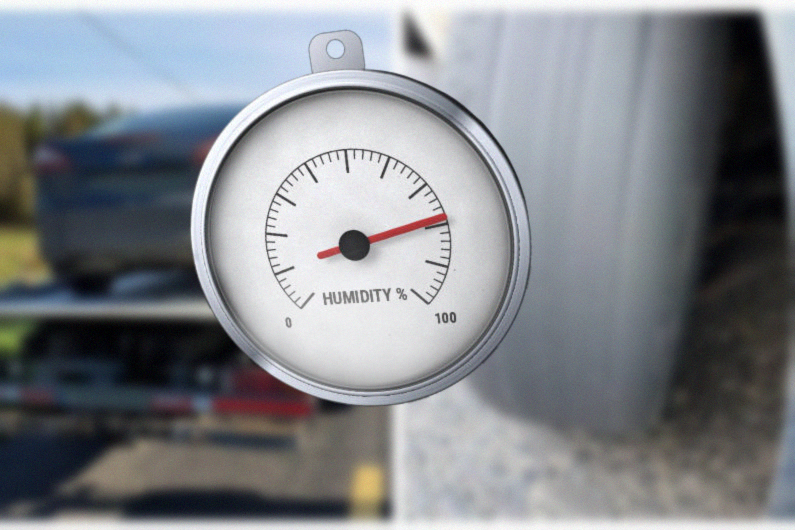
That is % 78
